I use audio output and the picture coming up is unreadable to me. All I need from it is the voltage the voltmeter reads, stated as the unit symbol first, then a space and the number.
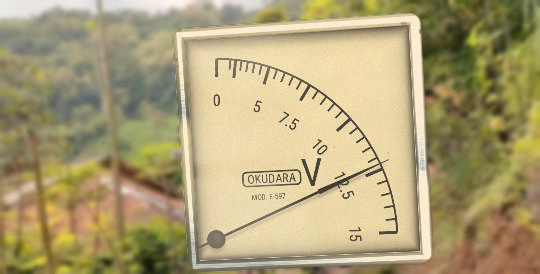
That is V 12.25
